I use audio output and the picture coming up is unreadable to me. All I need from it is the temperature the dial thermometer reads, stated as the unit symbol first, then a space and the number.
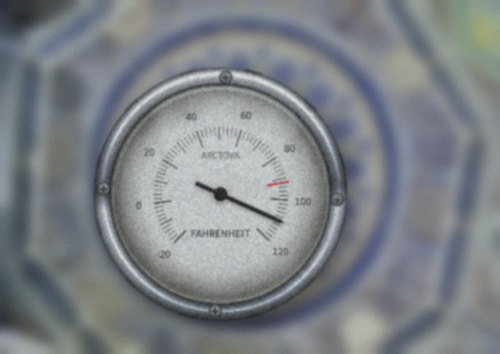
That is °F 110
